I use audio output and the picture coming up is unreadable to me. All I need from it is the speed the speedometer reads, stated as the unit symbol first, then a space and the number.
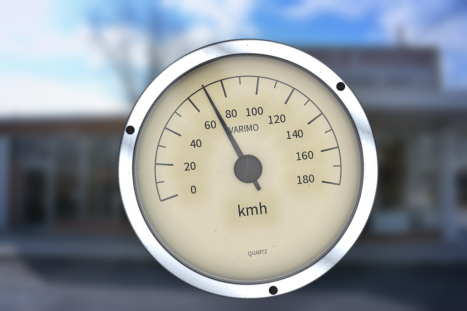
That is km/h 70
